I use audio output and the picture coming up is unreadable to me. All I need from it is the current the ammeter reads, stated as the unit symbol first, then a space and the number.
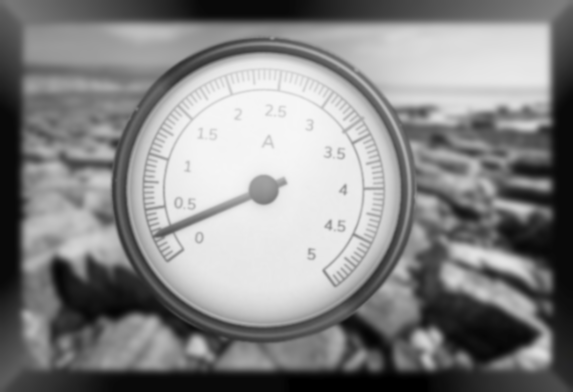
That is A 0.25
